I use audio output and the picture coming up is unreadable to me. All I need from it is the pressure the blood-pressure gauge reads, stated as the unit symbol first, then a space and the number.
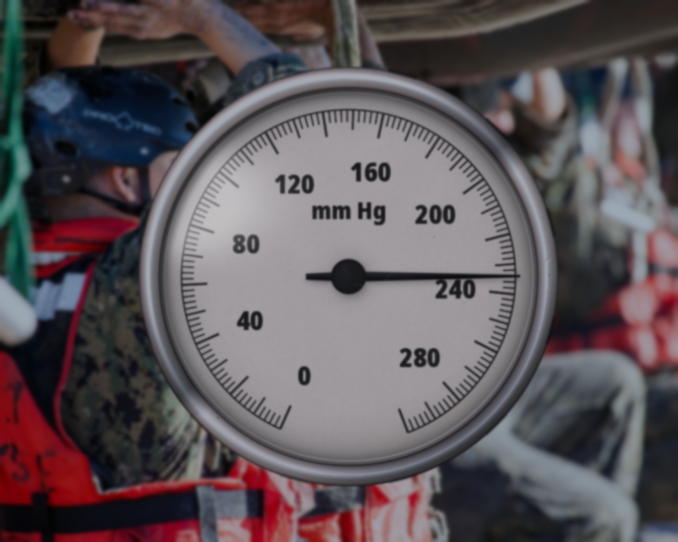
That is mmHg 234
